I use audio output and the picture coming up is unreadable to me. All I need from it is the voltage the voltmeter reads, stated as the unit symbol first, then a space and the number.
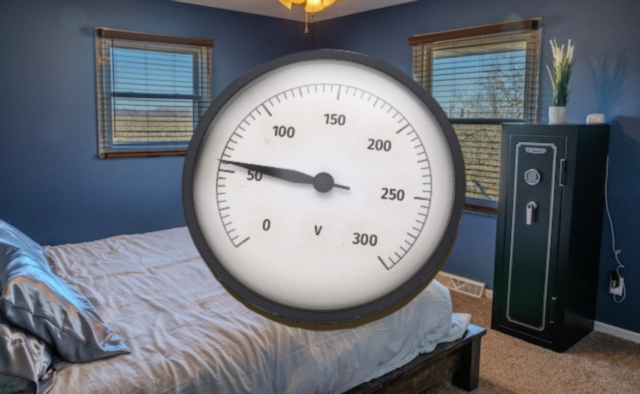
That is V 55
